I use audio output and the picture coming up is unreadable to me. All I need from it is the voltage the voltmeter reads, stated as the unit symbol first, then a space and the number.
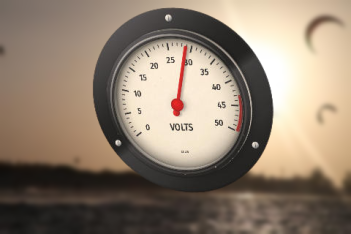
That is V 29
